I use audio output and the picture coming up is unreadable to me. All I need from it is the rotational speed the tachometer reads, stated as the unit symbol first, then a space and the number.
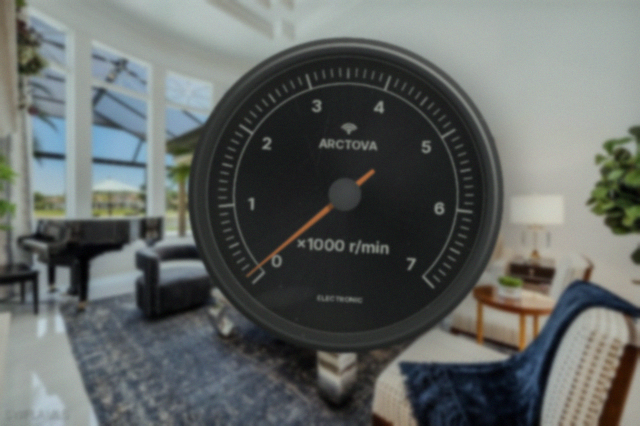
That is rpm 100
